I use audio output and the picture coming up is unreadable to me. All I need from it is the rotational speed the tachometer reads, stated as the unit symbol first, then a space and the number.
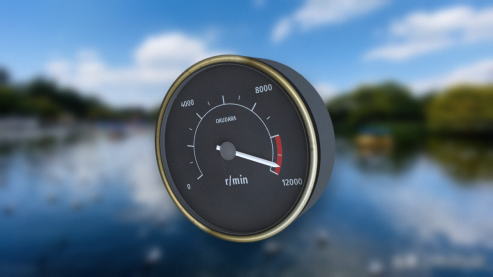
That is rpm 11500
